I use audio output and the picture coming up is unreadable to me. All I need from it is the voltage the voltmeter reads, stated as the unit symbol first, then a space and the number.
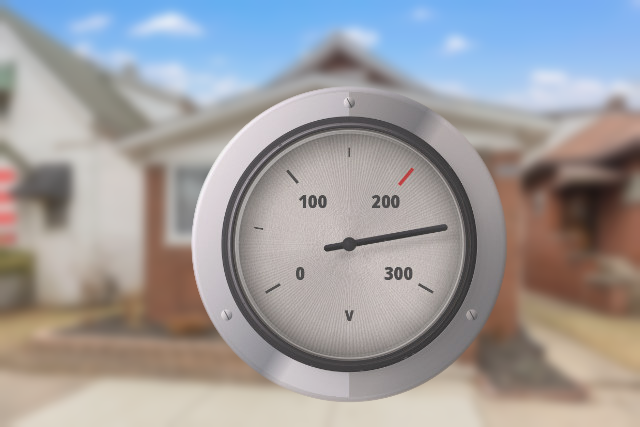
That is V 250
